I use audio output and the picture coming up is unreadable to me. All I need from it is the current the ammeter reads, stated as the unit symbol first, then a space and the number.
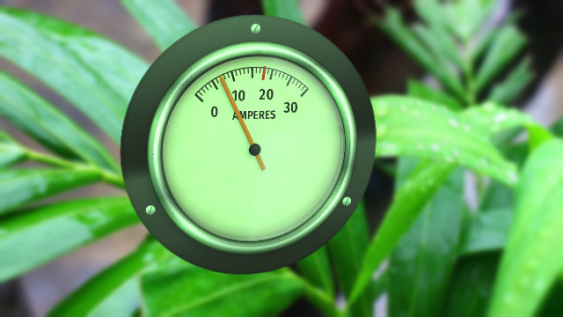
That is A 7
